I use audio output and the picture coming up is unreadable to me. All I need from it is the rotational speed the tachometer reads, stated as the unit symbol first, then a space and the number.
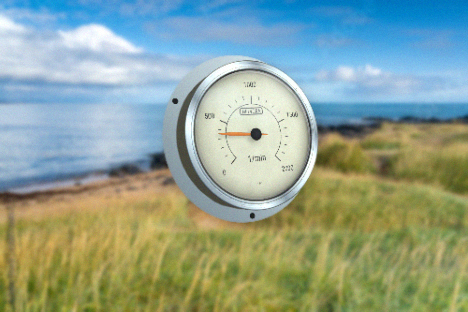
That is rpm 350
